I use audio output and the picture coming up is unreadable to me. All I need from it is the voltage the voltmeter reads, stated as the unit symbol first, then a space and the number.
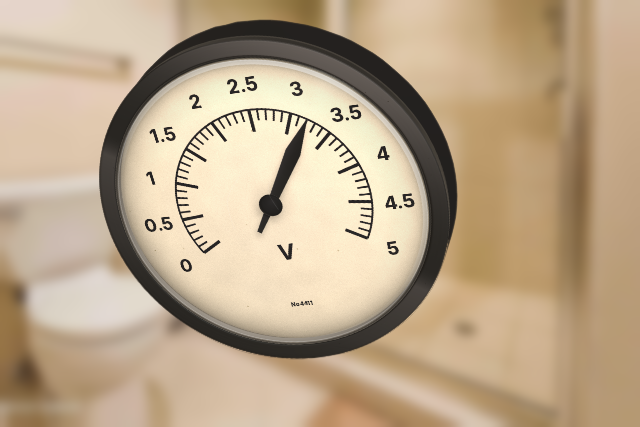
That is V 3.2
